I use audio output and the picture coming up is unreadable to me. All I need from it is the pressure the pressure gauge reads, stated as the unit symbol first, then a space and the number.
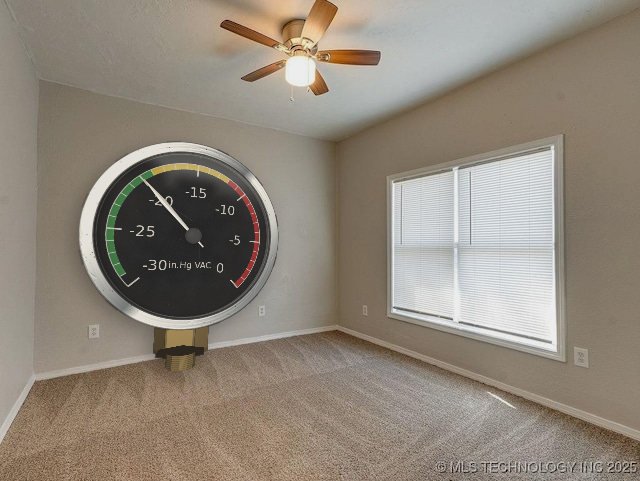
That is inHg -20
